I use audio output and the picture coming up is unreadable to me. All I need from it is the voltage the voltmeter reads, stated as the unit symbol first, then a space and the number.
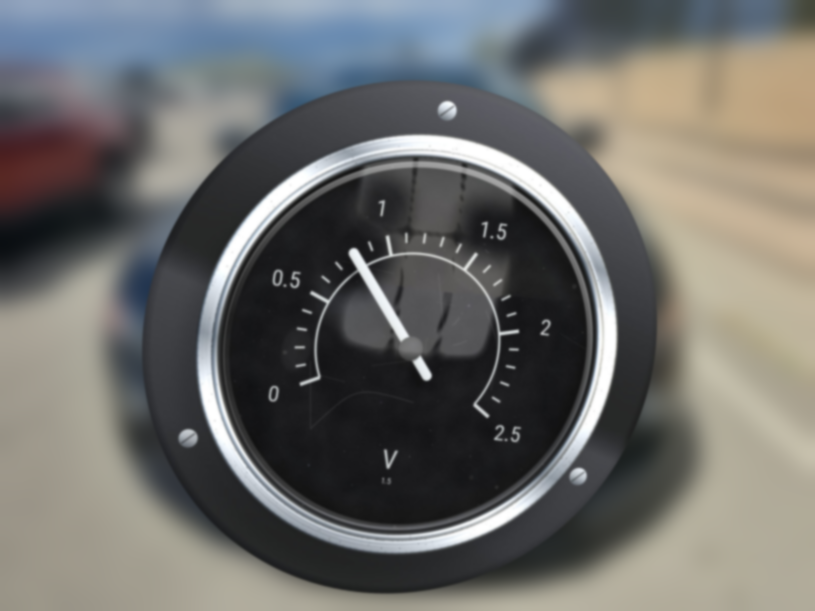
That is V 0.8
